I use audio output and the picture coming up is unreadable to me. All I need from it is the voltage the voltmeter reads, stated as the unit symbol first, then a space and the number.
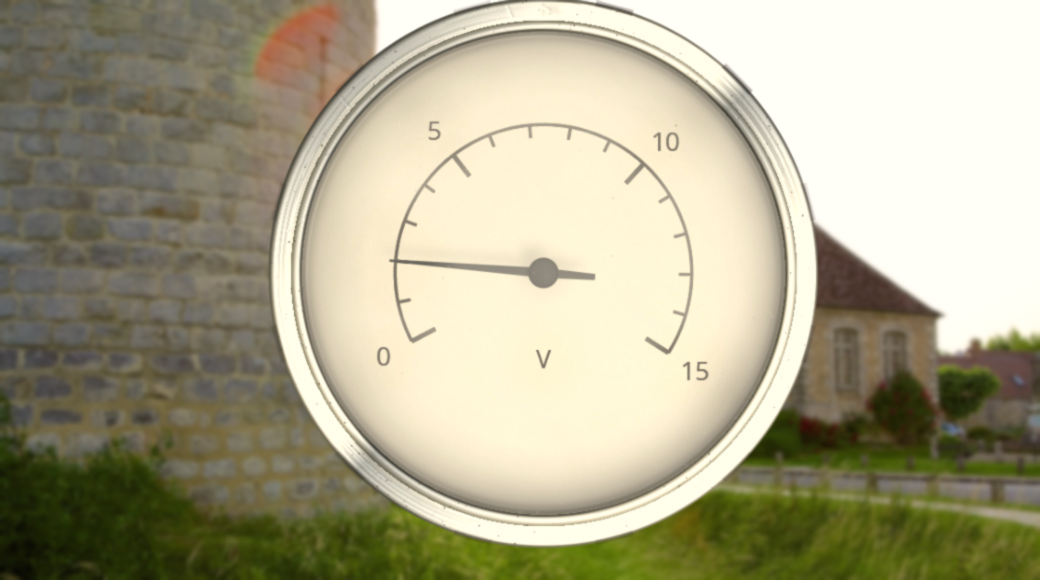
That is V 2
